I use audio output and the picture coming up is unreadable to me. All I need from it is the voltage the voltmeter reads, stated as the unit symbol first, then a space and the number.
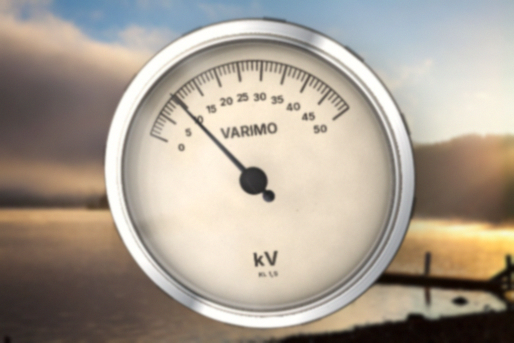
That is kV 10
